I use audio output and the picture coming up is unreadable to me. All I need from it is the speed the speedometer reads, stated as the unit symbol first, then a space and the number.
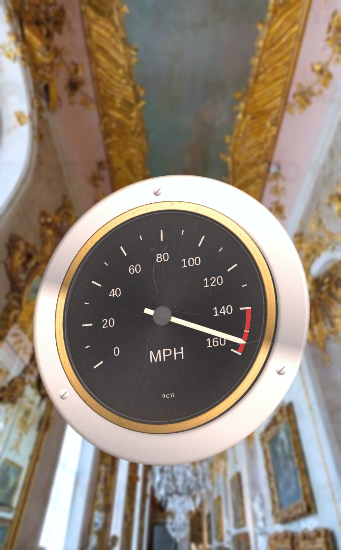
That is mph 155
